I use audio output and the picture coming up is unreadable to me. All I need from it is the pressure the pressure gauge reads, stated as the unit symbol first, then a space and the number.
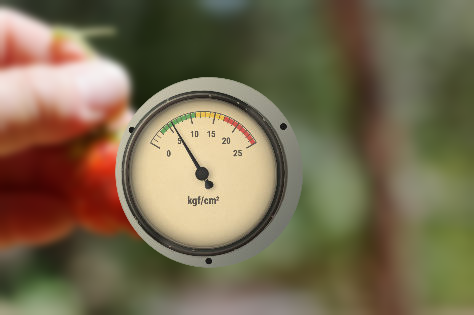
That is kg/cm² 6
